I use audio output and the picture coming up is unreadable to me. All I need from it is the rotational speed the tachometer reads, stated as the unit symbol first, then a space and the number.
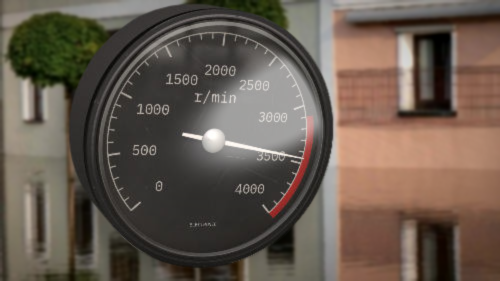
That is rpm 3450
